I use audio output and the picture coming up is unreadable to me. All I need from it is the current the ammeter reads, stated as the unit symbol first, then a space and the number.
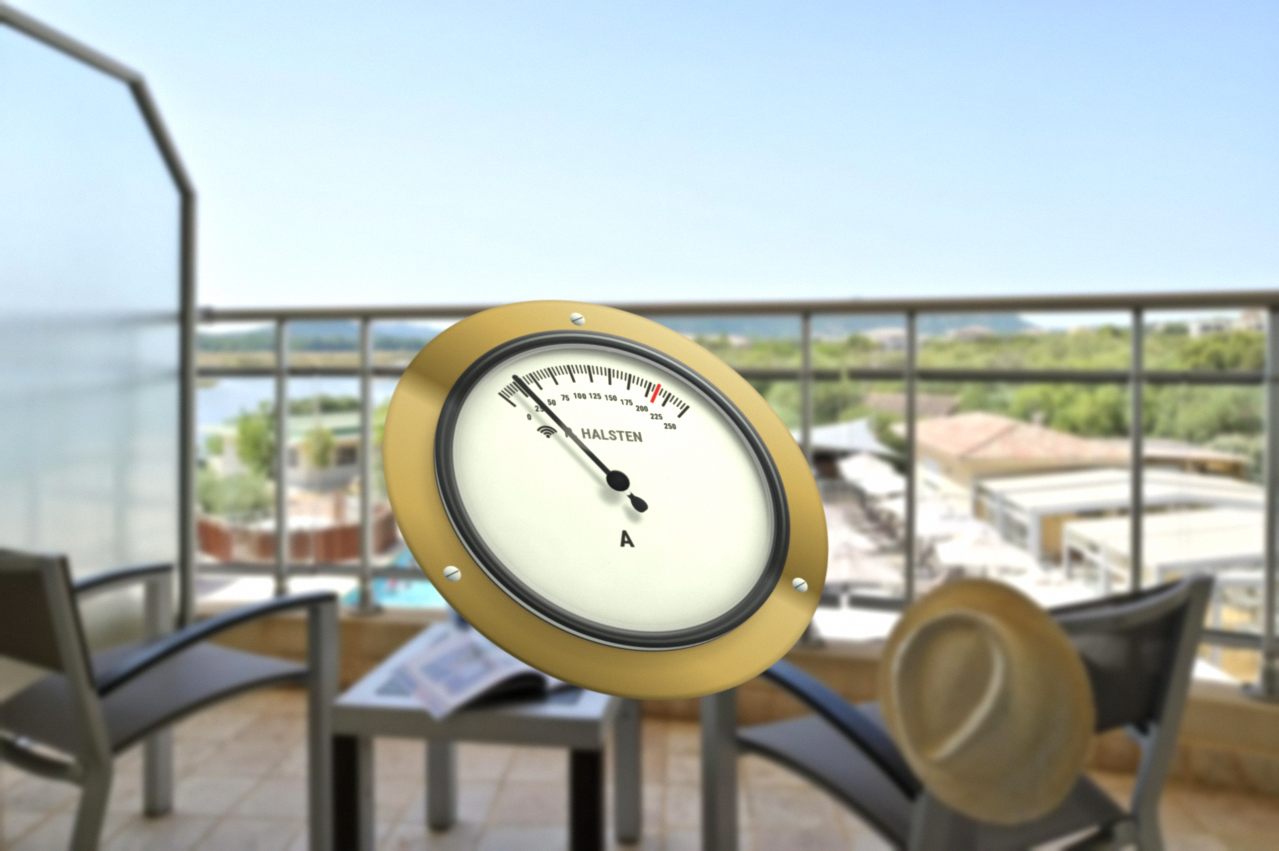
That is A 25
